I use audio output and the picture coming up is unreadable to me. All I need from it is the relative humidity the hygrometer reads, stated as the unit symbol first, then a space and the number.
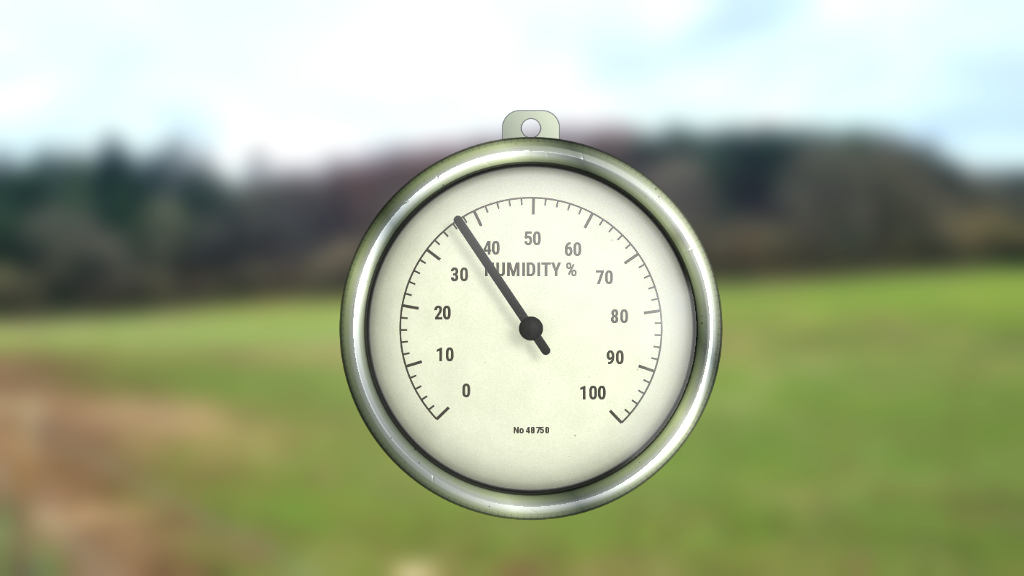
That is % 37
